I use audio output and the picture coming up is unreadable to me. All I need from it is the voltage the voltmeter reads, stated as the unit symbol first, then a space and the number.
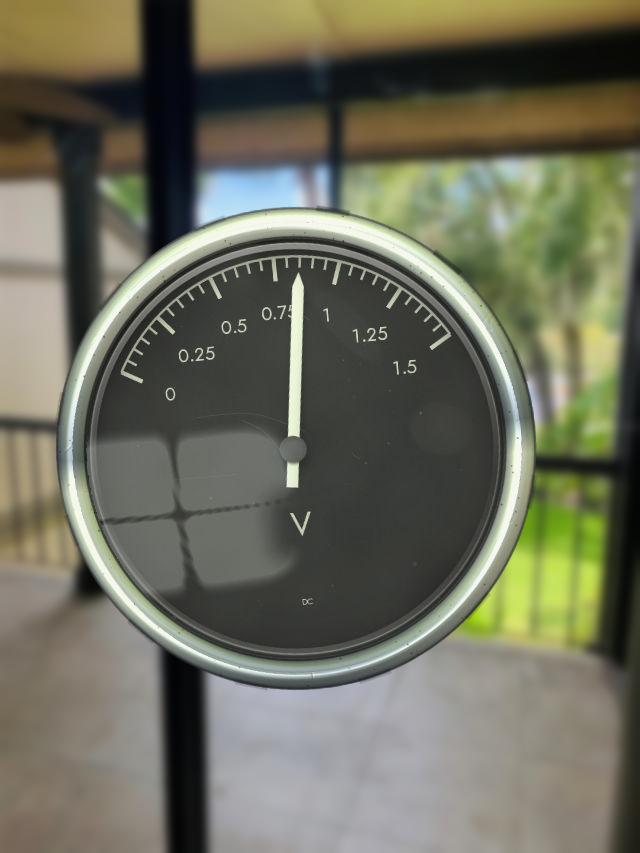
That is V 0.85
